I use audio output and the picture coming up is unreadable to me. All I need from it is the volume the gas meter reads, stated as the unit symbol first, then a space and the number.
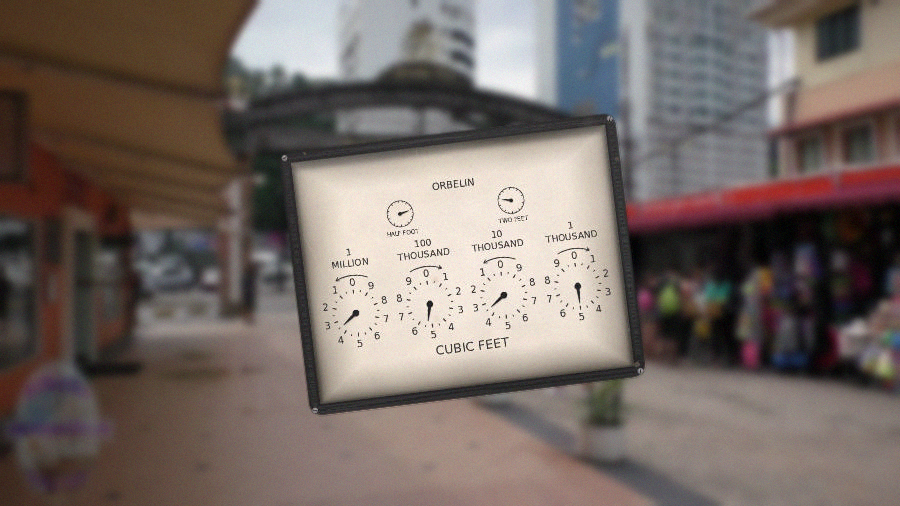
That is ft³ 353500
